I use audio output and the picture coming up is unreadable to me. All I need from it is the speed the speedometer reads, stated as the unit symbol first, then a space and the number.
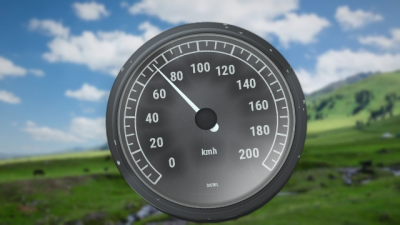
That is km/h 72.5
